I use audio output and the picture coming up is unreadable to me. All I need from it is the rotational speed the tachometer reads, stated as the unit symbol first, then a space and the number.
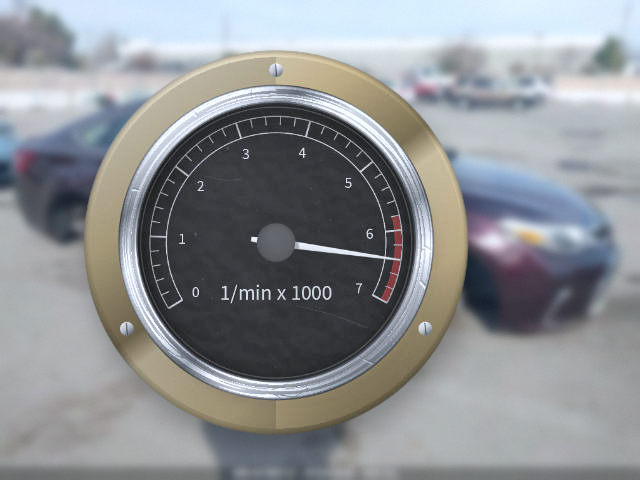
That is rpm 6400
